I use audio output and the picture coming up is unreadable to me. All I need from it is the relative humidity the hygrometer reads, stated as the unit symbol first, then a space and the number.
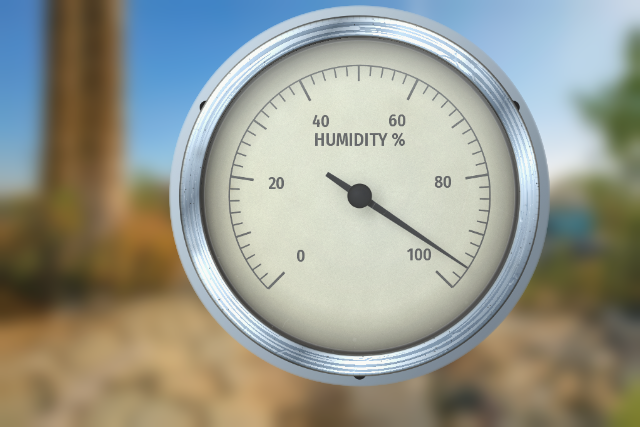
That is % 96
